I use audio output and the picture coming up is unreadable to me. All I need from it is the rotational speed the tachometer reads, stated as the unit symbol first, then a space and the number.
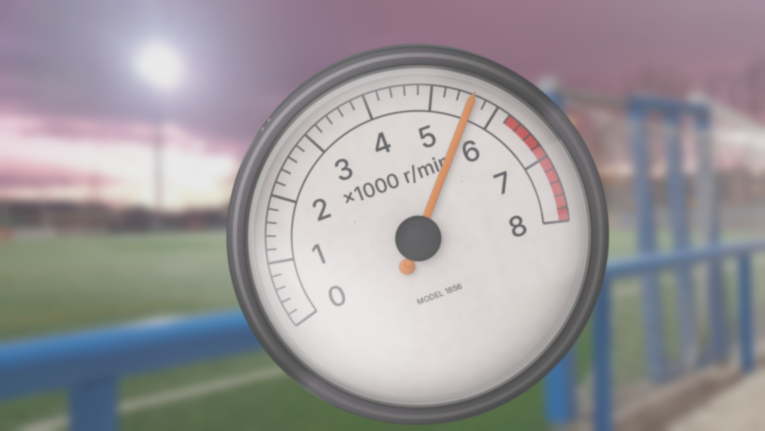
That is rpm 5600
